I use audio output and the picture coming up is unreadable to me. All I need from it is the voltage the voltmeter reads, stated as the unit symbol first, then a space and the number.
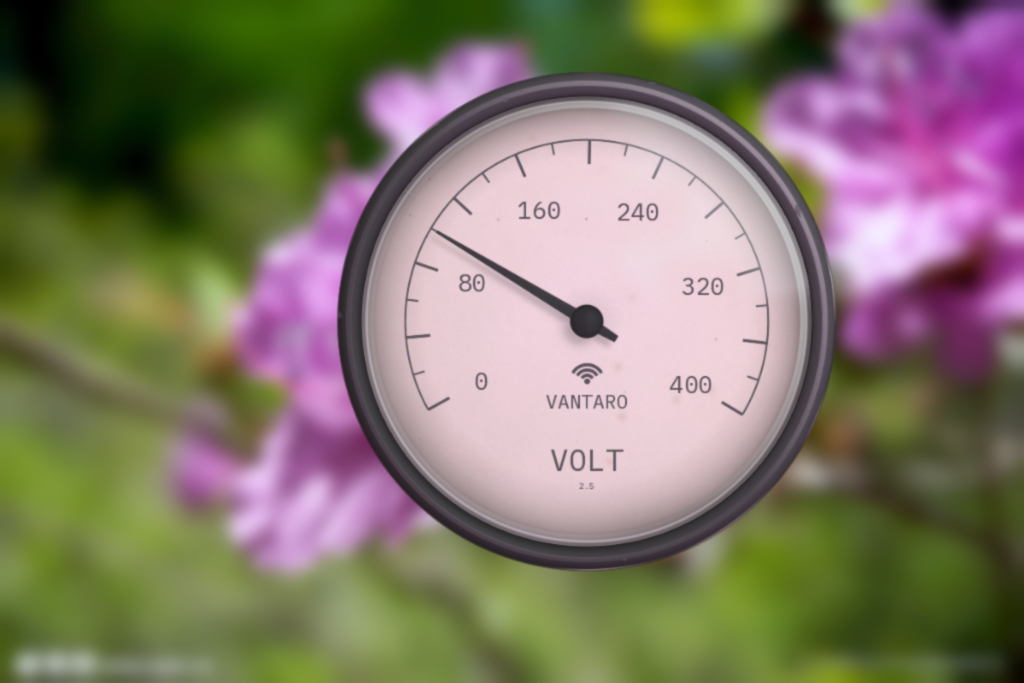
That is V 100
